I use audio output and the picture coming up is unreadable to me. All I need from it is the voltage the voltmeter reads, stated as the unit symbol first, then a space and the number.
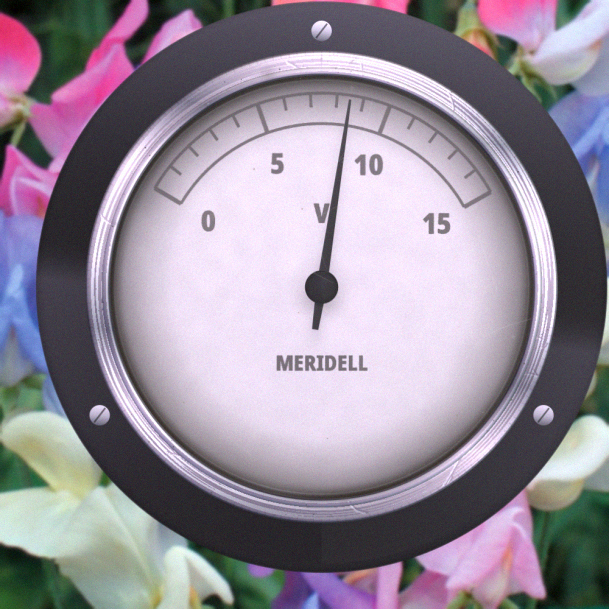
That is V 8.5
